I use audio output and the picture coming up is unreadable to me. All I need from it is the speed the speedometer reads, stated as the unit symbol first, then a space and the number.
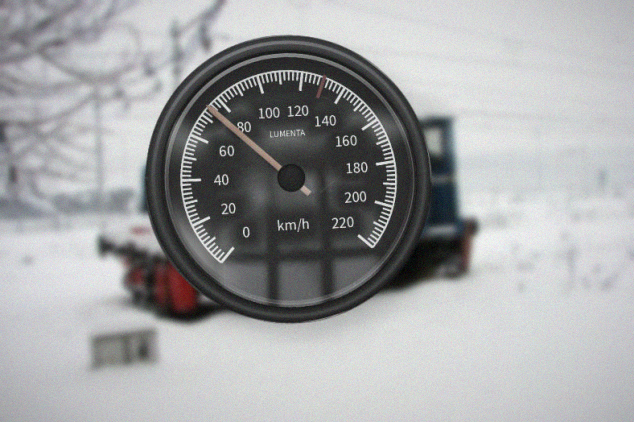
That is km/h 74
